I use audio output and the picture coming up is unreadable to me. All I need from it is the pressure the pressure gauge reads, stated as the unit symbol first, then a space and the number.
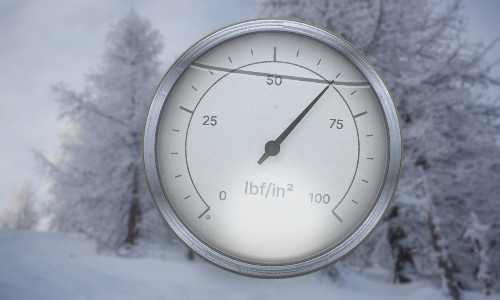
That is psi 65
